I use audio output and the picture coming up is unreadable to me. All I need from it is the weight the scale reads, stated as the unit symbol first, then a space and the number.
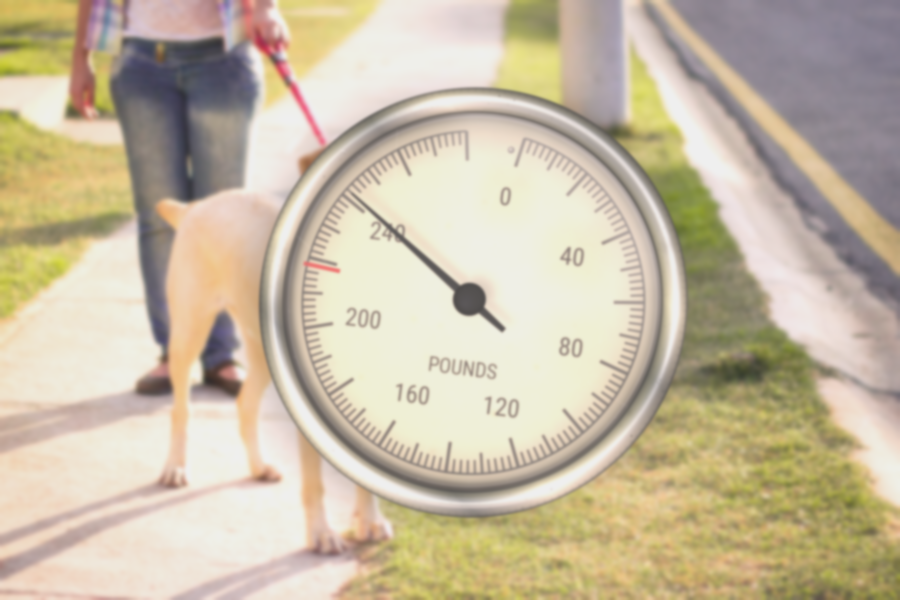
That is lb 242
